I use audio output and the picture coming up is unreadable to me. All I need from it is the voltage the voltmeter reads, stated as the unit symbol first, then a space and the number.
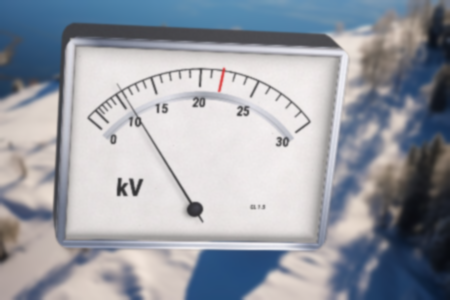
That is kV 11
